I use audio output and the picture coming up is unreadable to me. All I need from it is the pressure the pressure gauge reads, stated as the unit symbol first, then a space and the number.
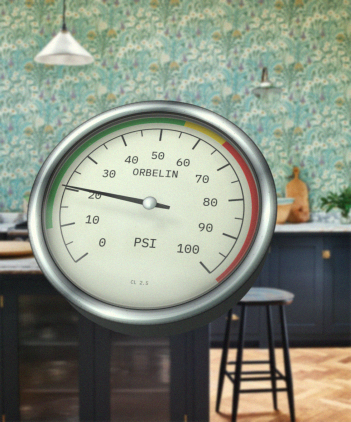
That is psi 20
